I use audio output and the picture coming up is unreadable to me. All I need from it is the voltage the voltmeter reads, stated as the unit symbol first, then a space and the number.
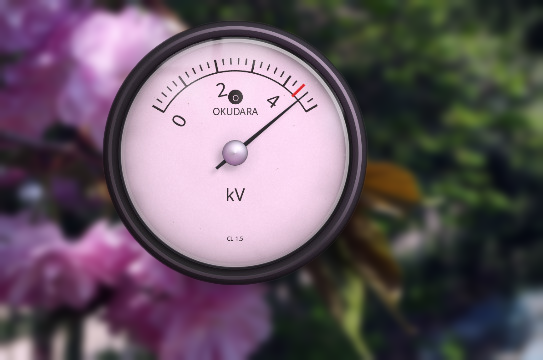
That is kV 4.6
